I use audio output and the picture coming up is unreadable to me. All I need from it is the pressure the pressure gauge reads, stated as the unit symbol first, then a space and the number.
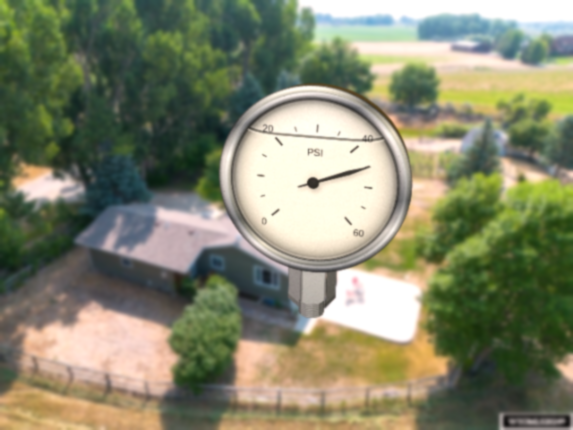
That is psi 45
